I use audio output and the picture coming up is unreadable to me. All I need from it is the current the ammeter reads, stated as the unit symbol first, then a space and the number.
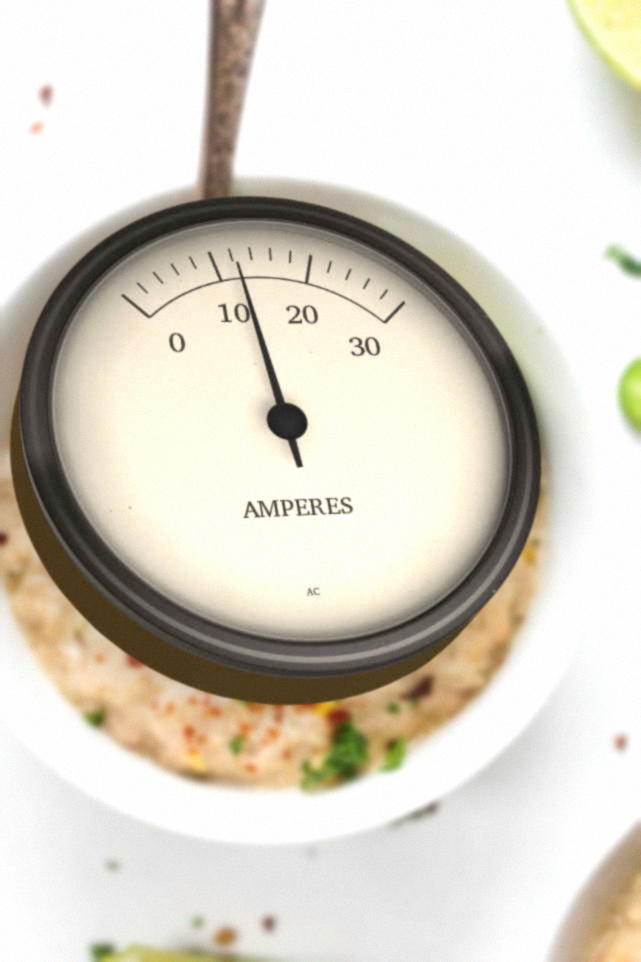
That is A 12
